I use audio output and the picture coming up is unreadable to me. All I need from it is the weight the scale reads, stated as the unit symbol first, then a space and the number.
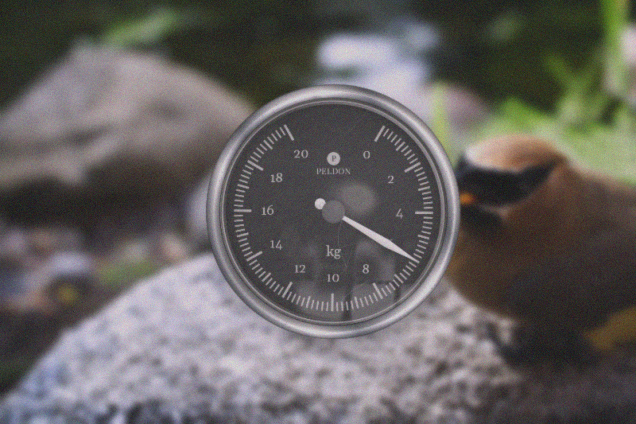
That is kg 6
